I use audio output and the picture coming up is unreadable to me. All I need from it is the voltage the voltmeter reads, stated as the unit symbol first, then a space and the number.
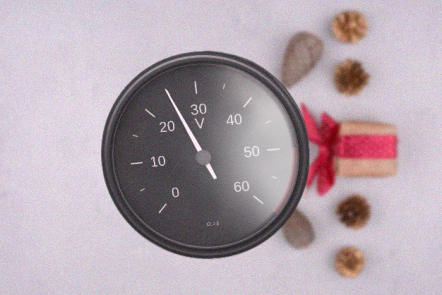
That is V 25
